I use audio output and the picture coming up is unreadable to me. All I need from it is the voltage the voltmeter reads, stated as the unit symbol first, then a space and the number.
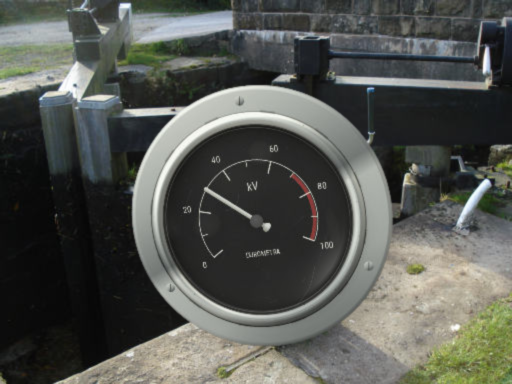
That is kV 30
